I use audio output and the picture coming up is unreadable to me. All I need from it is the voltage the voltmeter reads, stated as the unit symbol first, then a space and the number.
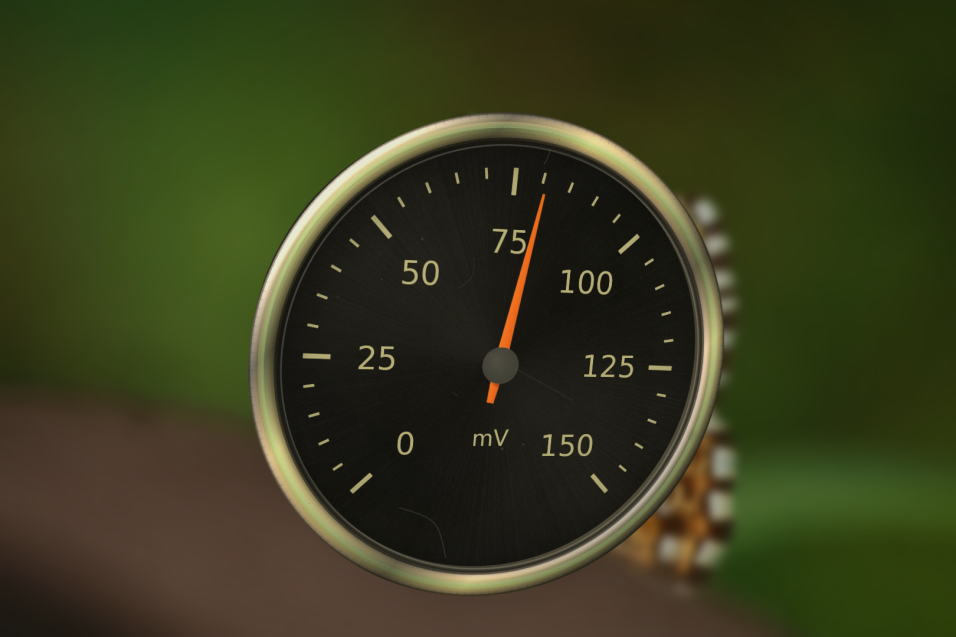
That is mV 80
